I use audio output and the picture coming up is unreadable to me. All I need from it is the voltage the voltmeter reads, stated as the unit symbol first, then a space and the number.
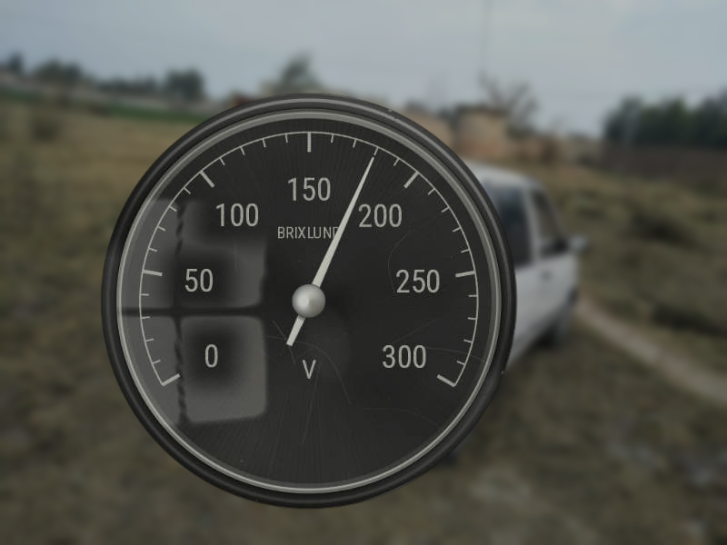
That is V 180
